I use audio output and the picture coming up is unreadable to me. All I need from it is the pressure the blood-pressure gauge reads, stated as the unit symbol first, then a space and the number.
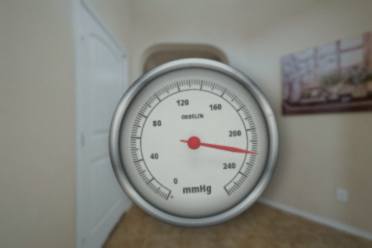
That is mmHg 220
